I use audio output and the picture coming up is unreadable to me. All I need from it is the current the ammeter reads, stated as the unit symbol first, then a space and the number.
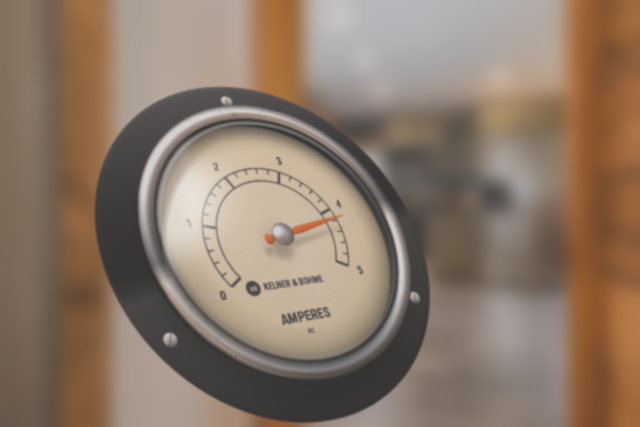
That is A 4.2
